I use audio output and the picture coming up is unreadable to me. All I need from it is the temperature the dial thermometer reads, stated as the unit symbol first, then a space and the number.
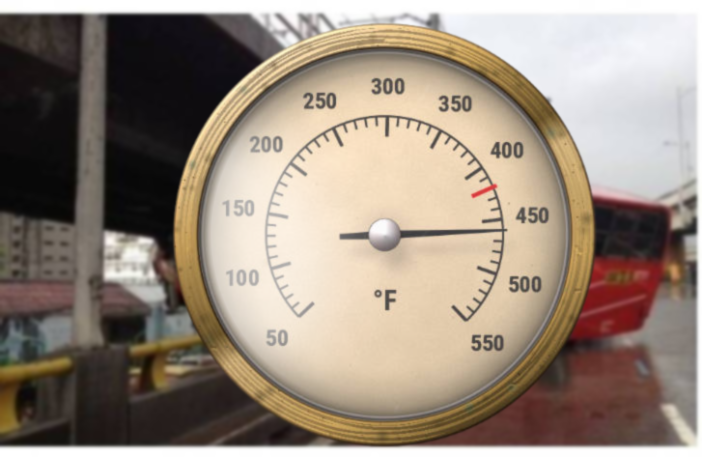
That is °F 460
